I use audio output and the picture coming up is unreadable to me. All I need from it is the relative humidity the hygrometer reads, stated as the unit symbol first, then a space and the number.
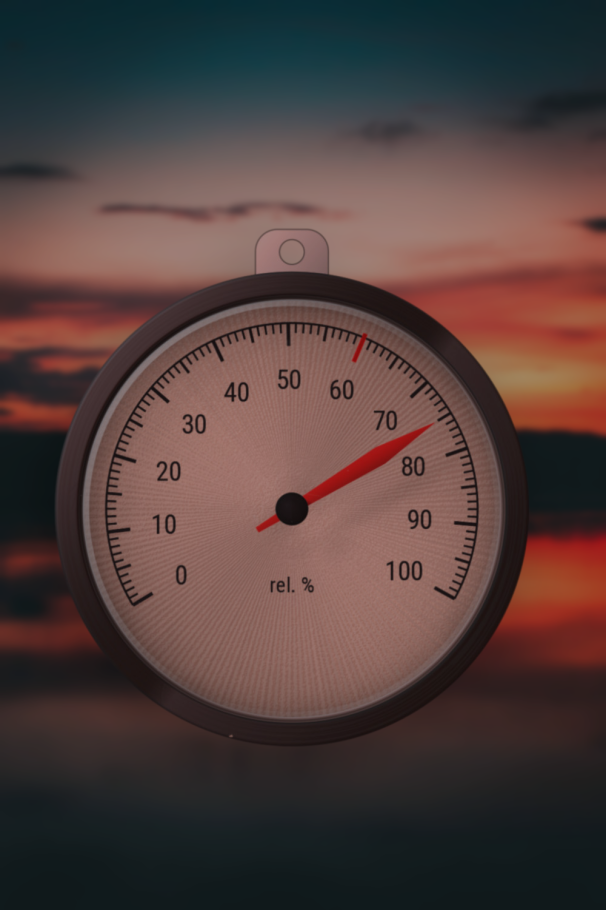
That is % 75
